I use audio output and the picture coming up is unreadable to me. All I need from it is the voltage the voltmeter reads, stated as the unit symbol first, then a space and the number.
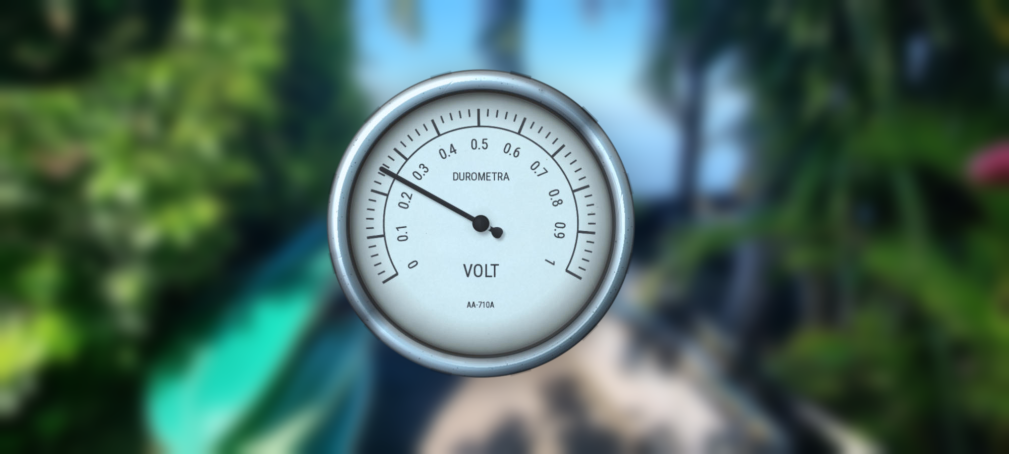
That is V 0.25
